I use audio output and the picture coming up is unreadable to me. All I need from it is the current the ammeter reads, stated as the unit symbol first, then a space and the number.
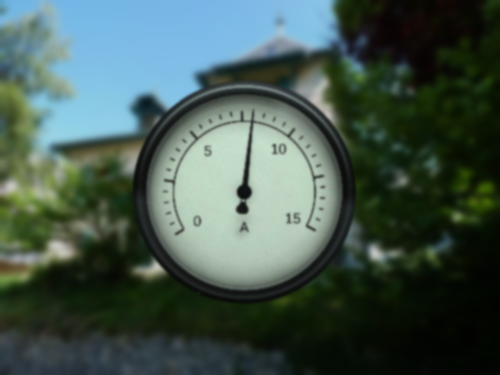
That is A 8
